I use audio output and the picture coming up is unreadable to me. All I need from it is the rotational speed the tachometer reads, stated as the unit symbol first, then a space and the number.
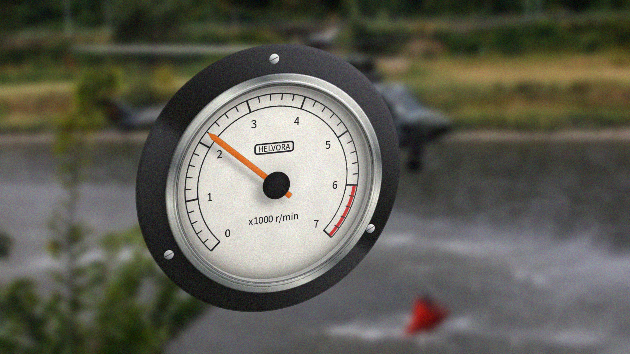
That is rpm 2200
